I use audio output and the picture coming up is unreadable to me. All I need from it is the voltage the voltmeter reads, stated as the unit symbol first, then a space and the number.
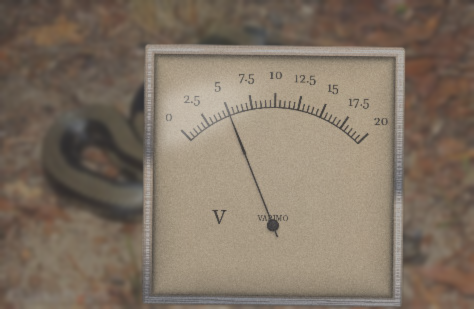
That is V 5
